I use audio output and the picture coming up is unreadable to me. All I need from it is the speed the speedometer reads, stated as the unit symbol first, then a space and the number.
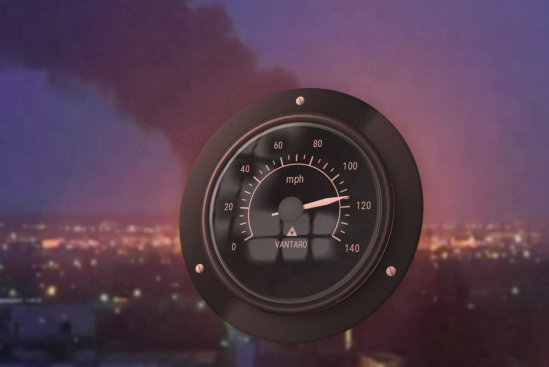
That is mph 115
